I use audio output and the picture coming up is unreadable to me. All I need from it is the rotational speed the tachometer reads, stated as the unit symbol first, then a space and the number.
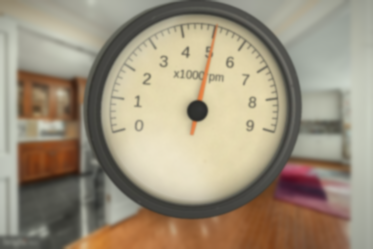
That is rpm 5000
